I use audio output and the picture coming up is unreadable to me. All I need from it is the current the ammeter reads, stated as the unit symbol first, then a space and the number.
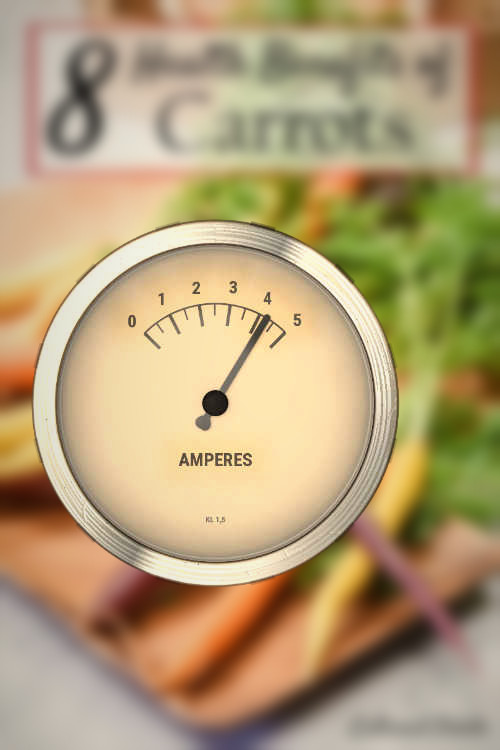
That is A 4.25
